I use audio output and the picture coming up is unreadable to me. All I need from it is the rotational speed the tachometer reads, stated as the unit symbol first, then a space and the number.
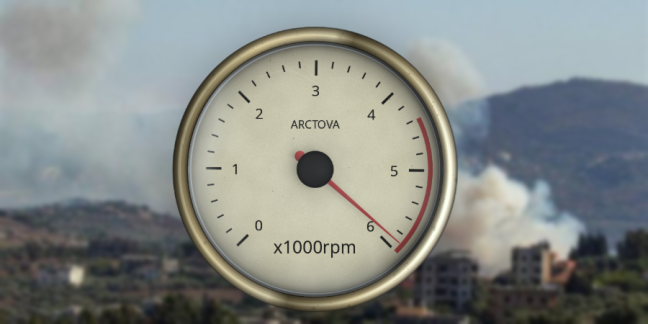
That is rpm 5900
